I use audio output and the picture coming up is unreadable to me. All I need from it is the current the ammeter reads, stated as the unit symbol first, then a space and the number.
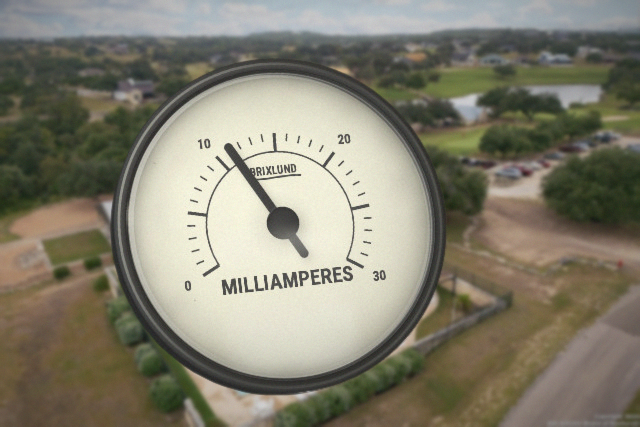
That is mA 11
